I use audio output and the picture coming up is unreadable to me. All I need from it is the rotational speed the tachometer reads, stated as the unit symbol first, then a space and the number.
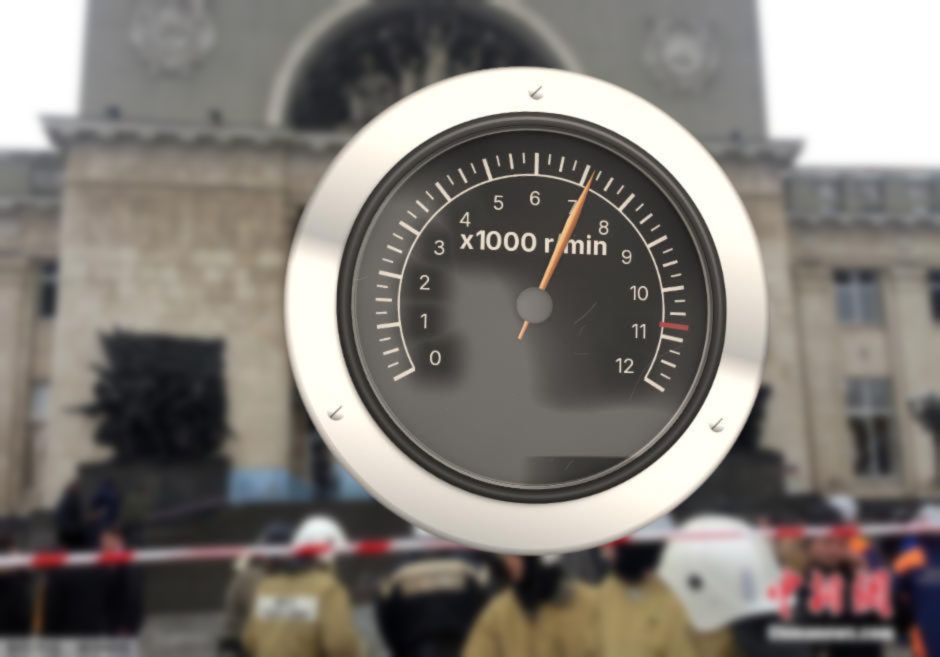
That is rpm 7125
